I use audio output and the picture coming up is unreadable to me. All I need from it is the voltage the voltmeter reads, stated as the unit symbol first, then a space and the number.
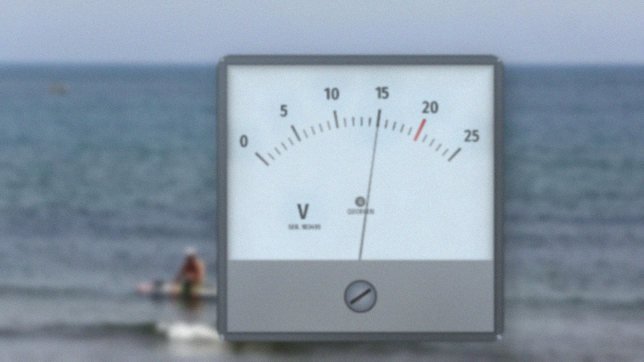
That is V 15
